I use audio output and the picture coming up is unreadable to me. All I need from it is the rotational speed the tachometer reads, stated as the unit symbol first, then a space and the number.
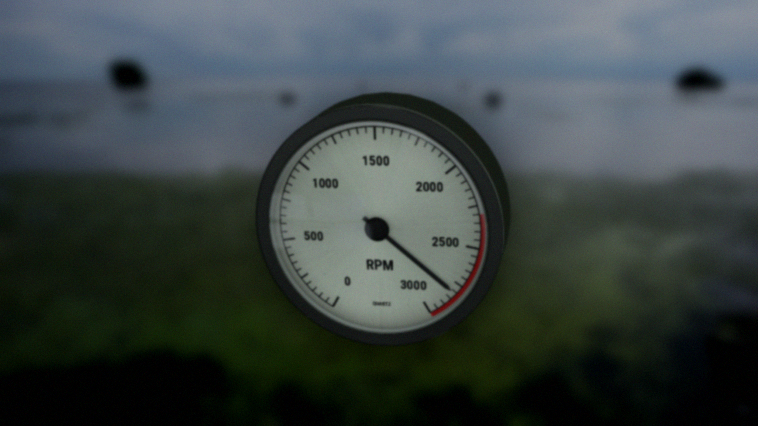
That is rpm 2800
